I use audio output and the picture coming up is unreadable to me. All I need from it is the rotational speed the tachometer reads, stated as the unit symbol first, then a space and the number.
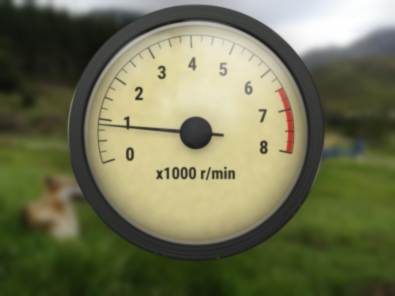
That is rpm 875
